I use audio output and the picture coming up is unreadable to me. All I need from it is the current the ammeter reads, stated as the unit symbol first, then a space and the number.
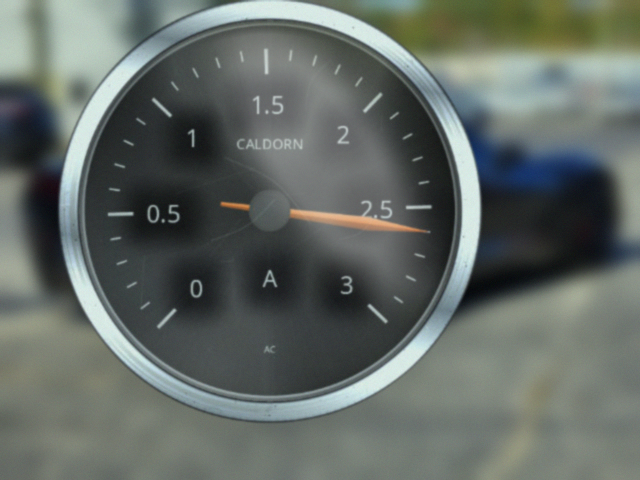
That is A 2.6
